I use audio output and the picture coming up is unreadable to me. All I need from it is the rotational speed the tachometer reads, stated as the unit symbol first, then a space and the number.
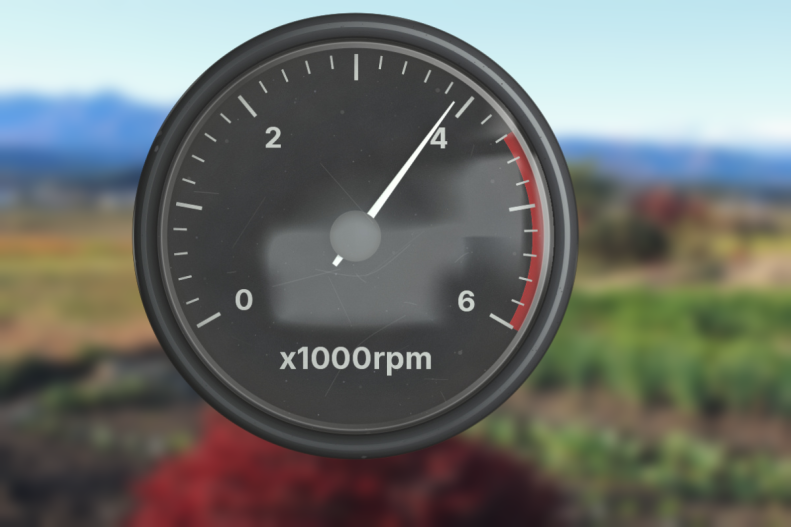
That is rpm 3900
